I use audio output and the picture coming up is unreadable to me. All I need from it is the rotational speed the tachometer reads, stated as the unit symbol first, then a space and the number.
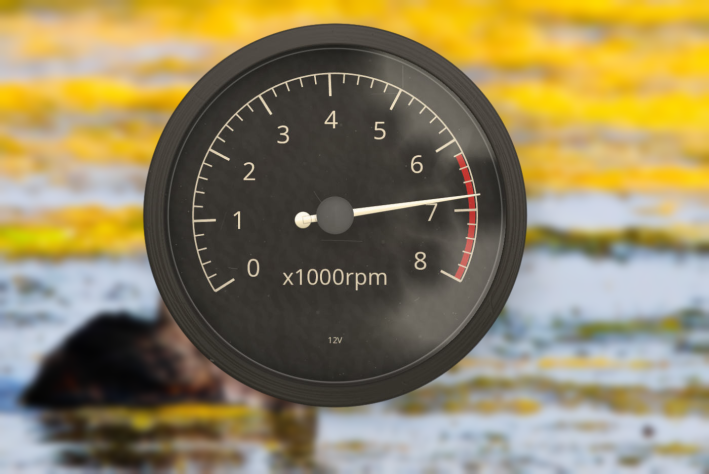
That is rpm 6800
